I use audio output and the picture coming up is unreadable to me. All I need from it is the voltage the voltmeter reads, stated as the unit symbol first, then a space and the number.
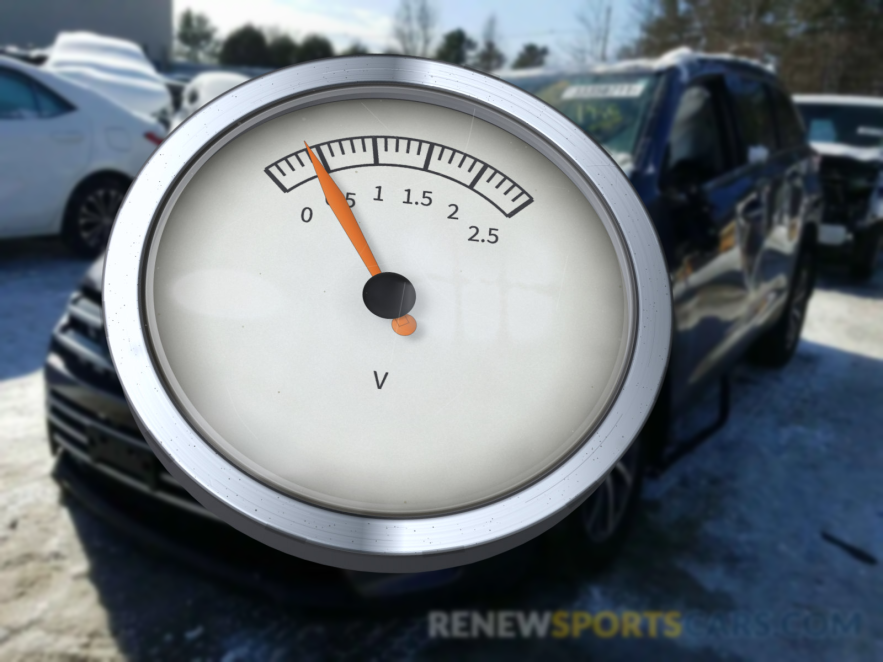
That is V 0.4
